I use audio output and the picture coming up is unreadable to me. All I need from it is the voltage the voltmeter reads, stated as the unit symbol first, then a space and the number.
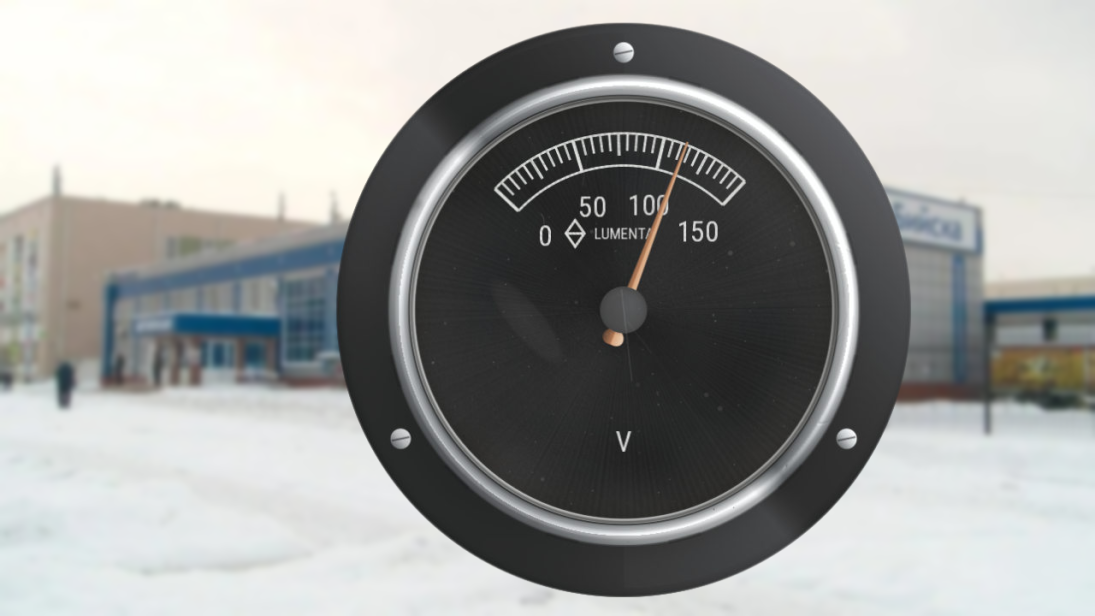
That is V 112.5
